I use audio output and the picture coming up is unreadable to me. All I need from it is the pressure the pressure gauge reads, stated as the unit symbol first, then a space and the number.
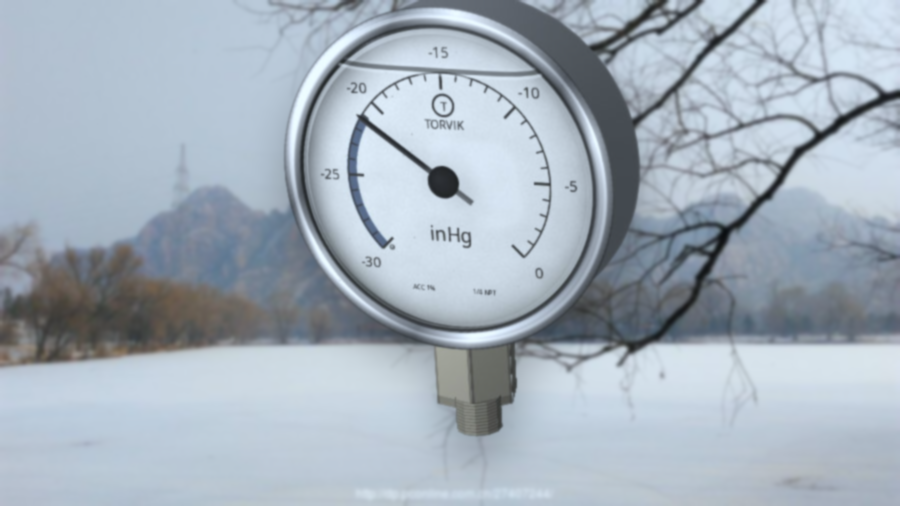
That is inHg -21
